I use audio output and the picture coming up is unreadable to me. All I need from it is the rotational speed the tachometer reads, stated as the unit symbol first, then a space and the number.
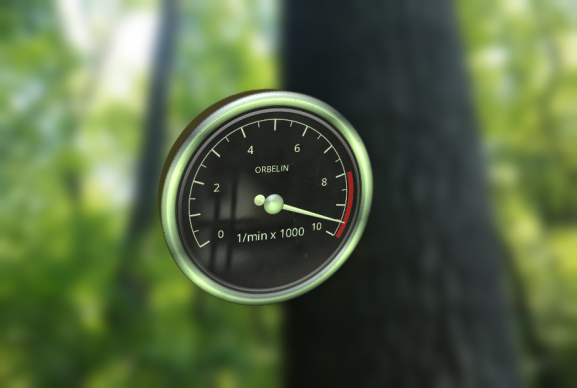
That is rpm 9500
